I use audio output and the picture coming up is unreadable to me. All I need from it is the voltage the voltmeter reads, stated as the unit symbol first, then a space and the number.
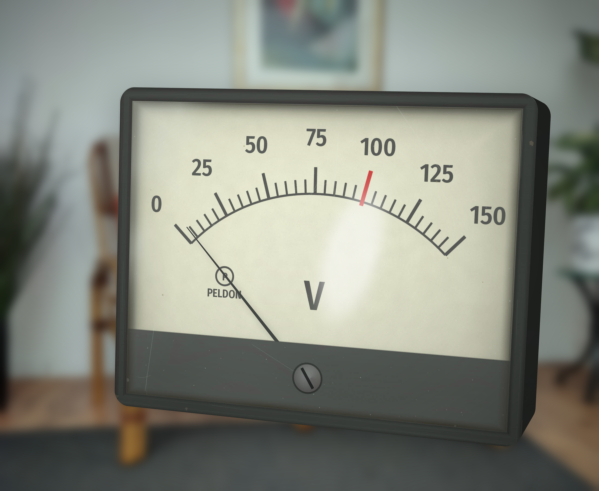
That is V 5
